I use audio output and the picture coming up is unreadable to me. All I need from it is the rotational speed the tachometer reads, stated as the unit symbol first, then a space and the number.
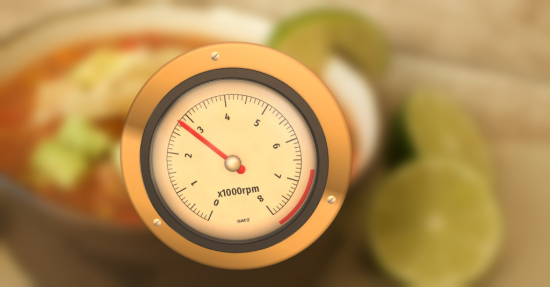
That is rpm 2800
